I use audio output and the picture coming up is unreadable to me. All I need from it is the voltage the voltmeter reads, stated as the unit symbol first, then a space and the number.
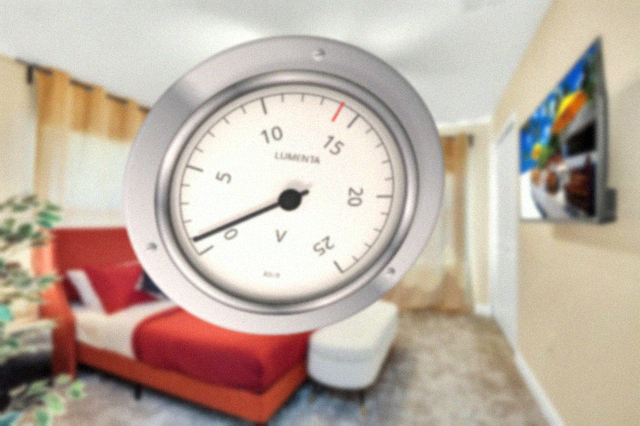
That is V 1
